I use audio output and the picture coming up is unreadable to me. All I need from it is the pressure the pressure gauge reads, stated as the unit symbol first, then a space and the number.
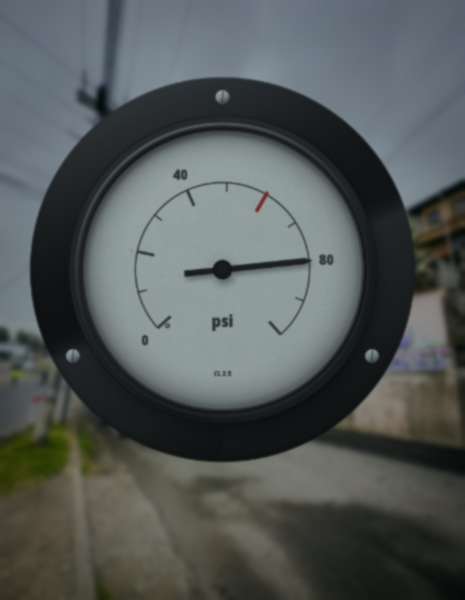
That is psi 80
